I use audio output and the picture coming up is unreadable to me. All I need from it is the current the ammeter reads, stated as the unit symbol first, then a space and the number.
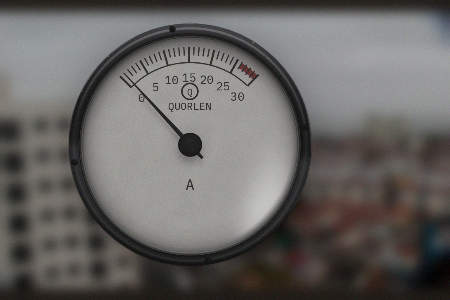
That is A 1
